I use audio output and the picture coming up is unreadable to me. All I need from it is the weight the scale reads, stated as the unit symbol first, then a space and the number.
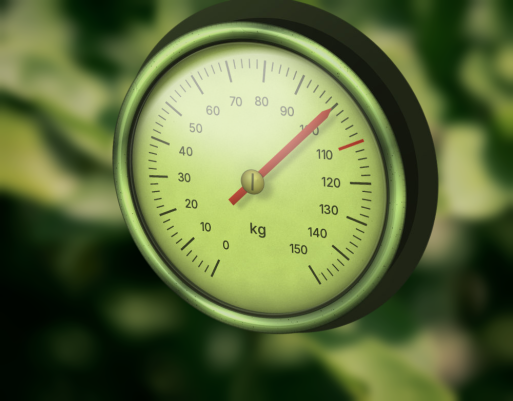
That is kg 100
